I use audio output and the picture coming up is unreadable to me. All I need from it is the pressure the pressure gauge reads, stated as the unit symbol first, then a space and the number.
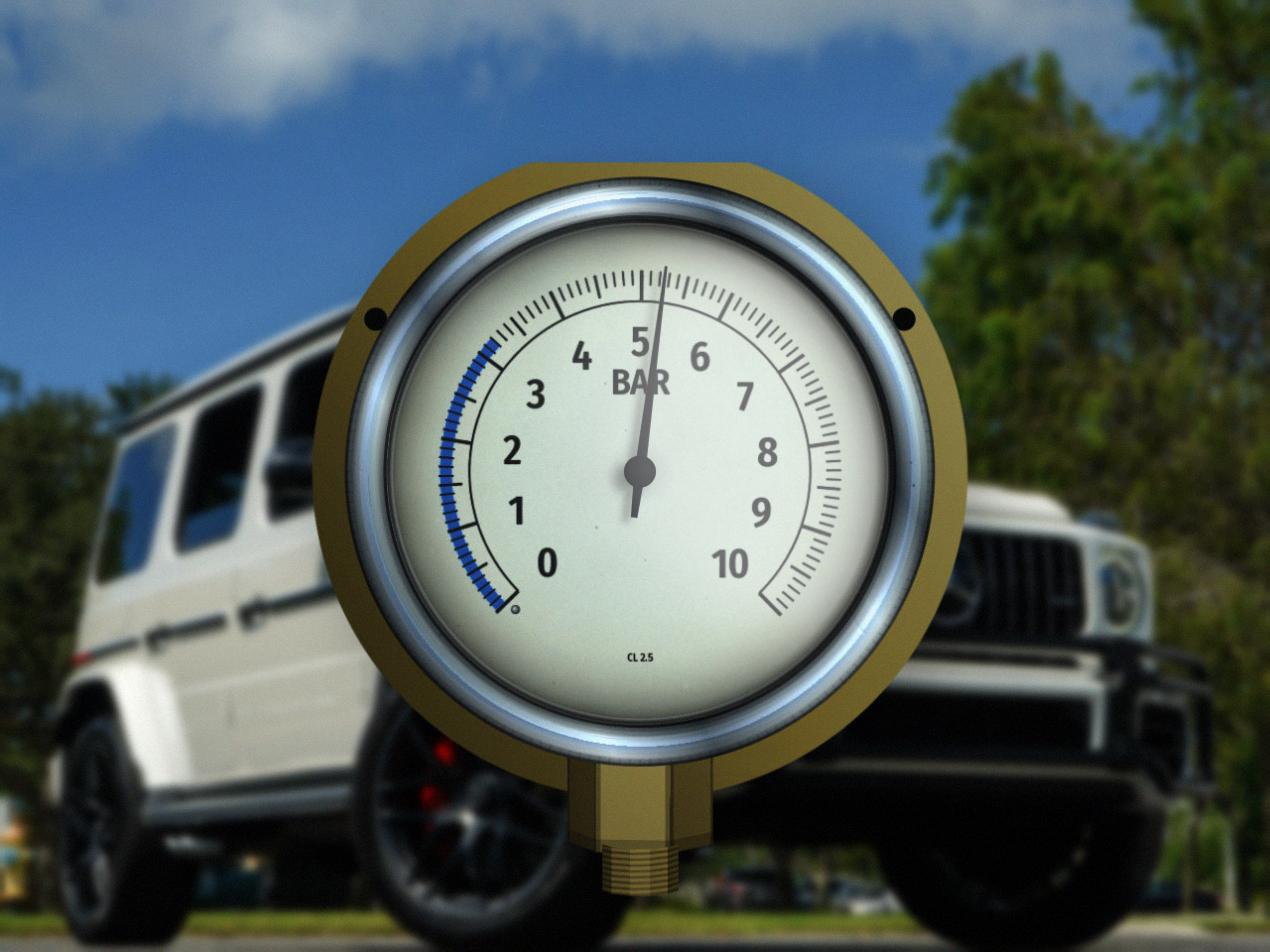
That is bar 5.25
